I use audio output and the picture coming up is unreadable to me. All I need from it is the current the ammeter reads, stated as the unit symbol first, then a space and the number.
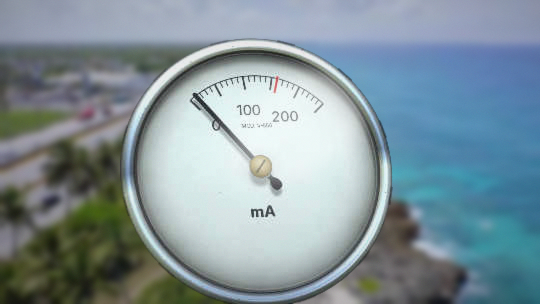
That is mA 10
